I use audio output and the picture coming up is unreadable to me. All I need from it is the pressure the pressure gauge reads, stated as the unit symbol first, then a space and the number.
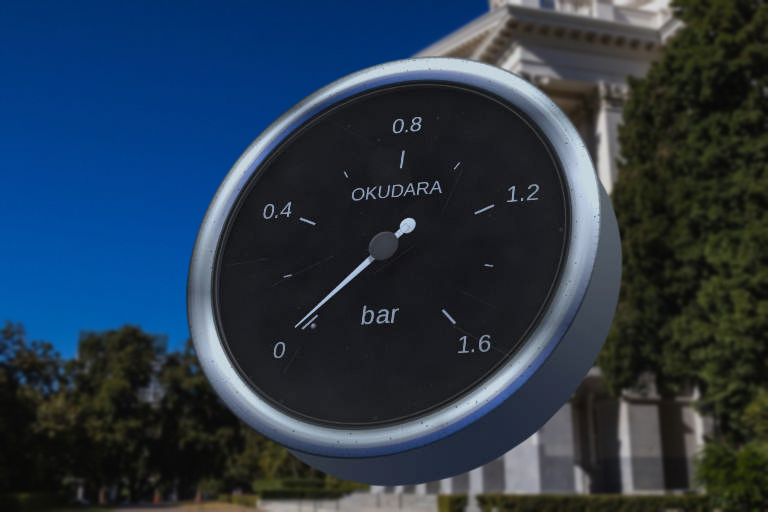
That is bar 0
